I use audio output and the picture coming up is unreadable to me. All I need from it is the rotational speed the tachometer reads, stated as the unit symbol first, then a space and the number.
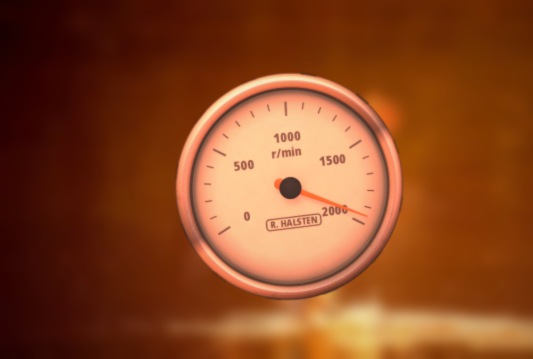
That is rpm 1950
